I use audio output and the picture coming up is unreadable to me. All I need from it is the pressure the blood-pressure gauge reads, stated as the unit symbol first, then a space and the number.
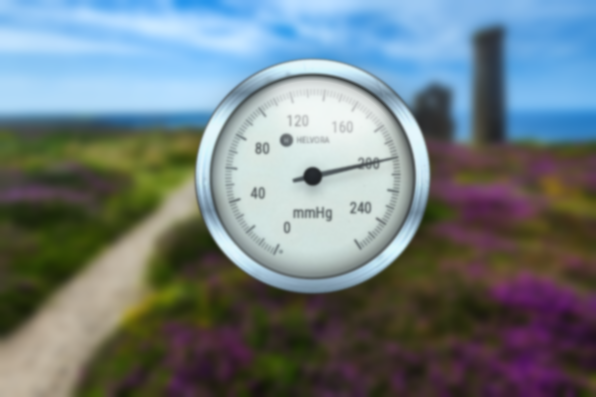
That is mmHg 200
